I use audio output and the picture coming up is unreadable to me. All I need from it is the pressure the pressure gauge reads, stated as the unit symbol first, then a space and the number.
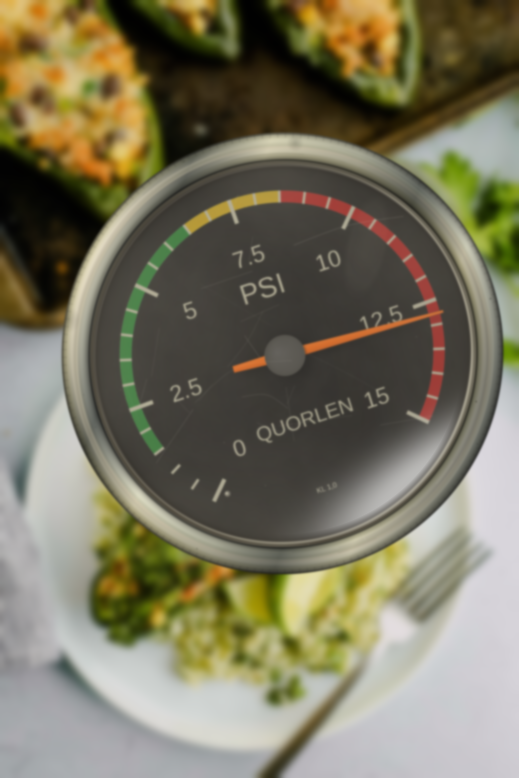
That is psi 12.75
